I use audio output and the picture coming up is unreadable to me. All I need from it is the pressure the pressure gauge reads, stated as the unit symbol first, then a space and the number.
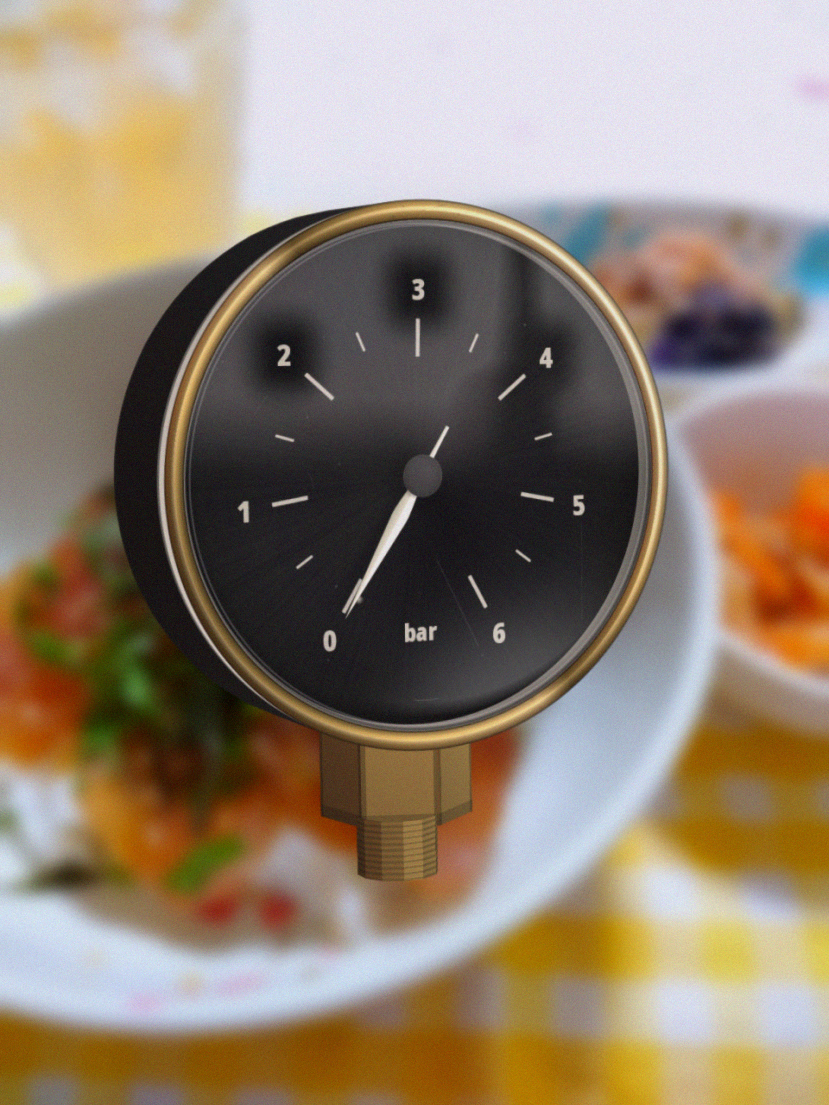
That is bar 0
